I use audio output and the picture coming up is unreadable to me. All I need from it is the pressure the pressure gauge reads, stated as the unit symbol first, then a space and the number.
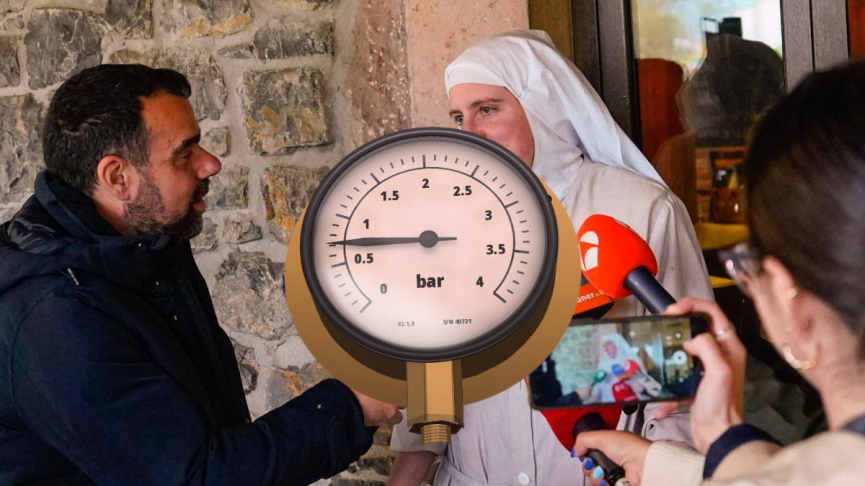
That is bar 0.7
